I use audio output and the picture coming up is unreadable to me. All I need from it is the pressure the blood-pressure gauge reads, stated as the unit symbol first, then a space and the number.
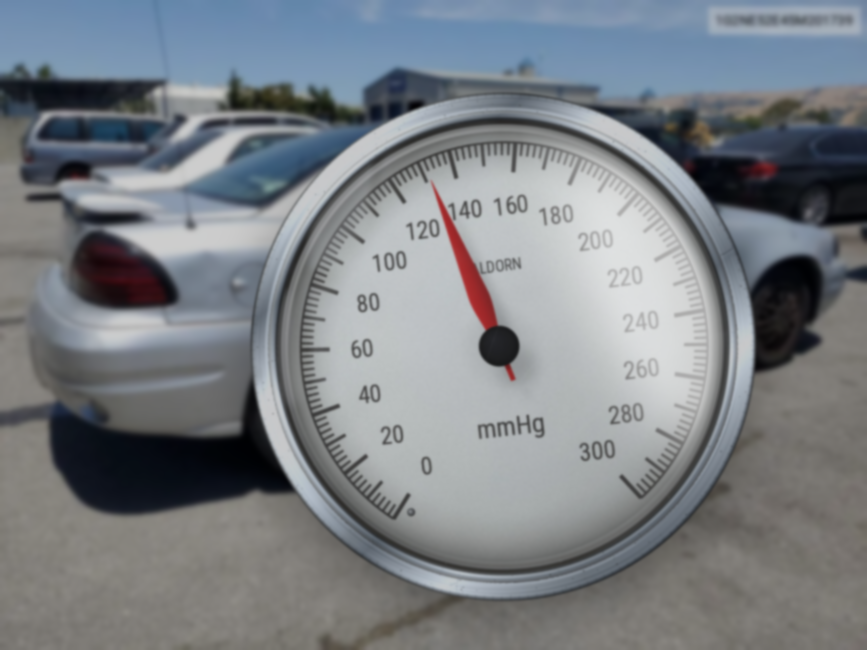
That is mmHg 132
